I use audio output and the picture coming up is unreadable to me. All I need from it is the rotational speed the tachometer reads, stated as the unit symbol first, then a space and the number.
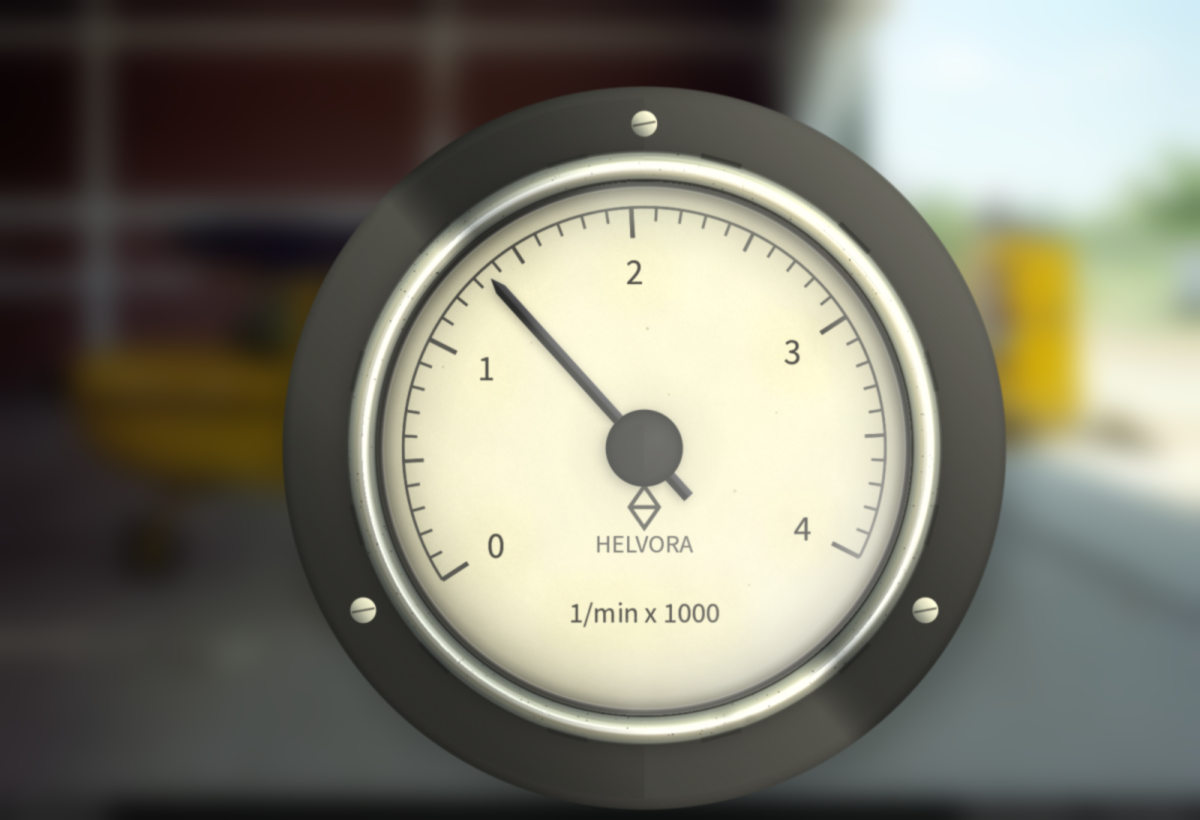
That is rpm 1350
